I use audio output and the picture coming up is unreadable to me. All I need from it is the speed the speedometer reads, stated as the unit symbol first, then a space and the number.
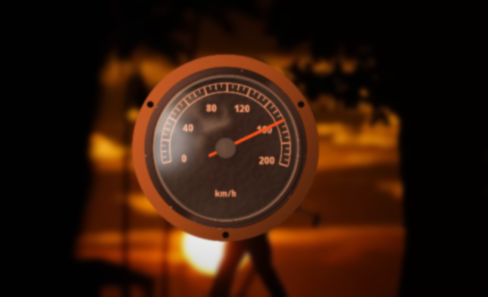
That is km/h 160
